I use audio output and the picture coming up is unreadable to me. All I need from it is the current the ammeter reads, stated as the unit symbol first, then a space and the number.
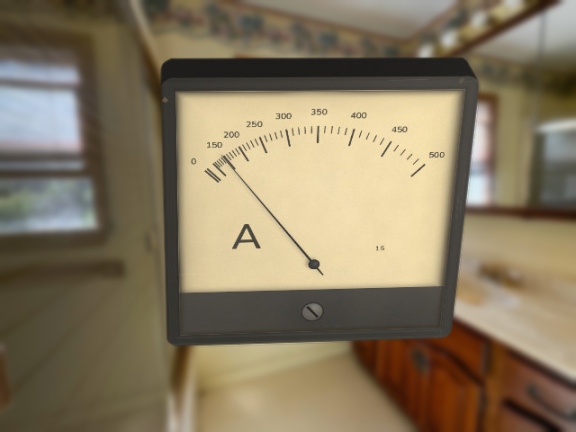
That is A 150
